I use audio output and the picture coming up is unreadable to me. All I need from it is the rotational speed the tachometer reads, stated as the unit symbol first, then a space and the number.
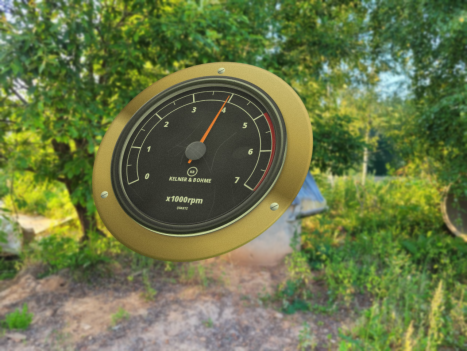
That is rpm 4000
